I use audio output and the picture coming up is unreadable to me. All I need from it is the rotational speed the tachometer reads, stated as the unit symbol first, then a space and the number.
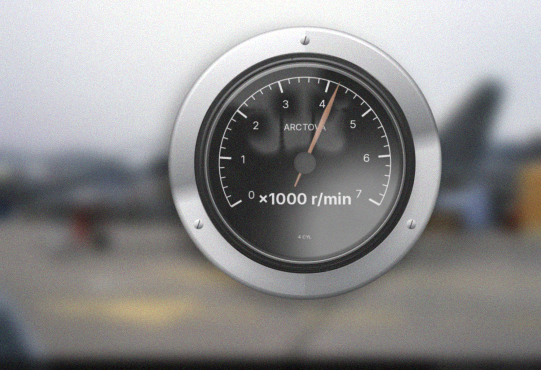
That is rpm 4200
